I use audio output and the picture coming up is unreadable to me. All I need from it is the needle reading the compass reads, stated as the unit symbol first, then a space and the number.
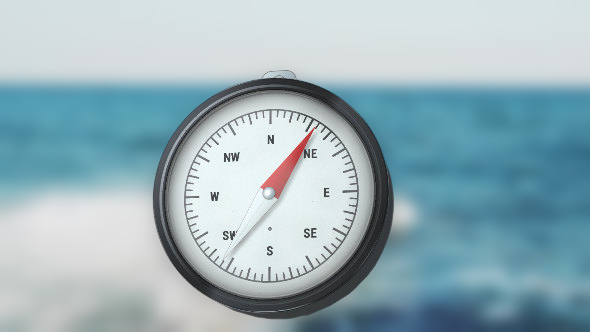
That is ° 35
